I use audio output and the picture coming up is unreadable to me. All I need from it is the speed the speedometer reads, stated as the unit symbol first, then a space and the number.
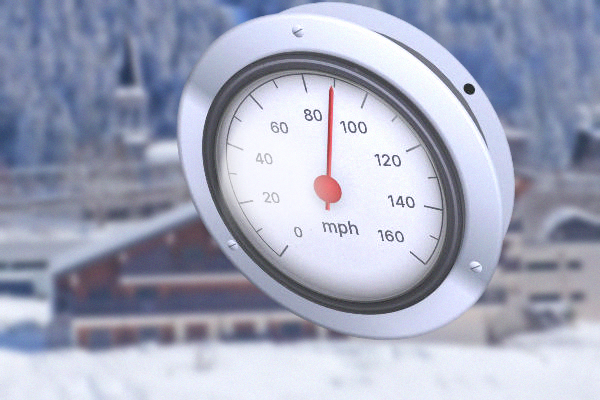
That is mph 90
